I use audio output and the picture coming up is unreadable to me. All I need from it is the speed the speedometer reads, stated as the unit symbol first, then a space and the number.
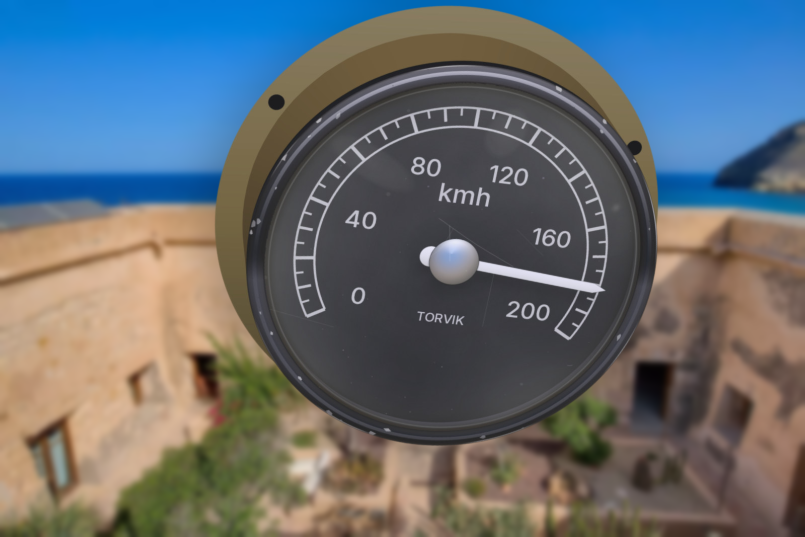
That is km/h 180
